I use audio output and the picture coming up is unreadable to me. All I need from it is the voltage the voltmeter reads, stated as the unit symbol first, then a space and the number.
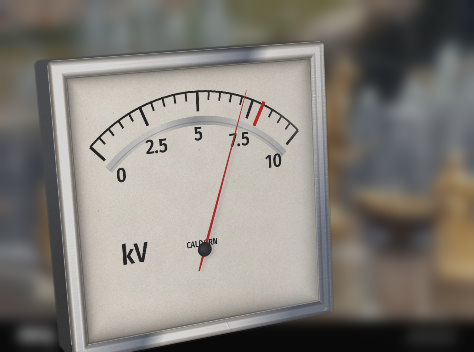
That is kV 7
